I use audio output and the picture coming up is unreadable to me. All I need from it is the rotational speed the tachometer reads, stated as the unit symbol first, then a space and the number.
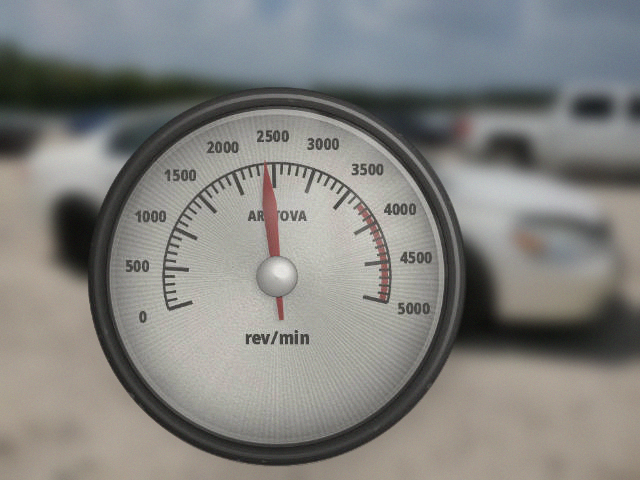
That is rpm 2400
